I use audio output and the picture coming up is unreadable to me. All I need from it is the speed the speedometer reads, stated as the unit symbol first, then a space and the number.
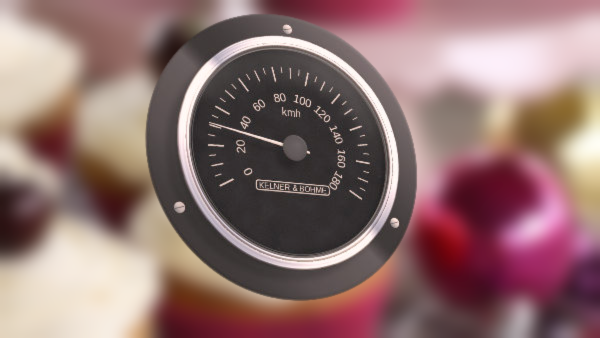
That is km/h 30
